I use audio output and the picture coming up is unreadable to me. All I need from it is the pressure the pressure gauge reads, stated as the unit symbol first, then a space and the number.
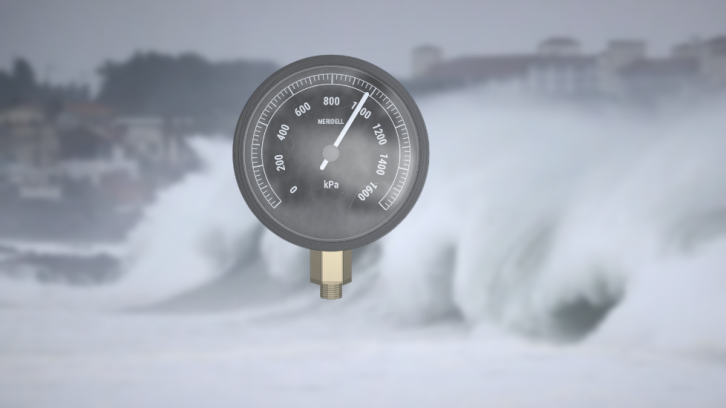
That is kPa 980
